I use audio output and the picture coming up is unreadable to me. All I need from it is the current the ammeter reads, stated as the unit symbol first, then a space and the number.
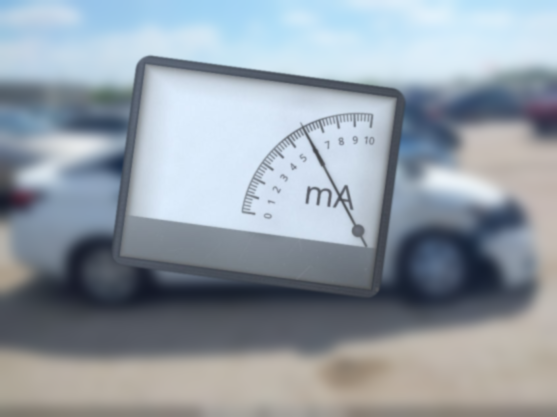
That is mA 6
